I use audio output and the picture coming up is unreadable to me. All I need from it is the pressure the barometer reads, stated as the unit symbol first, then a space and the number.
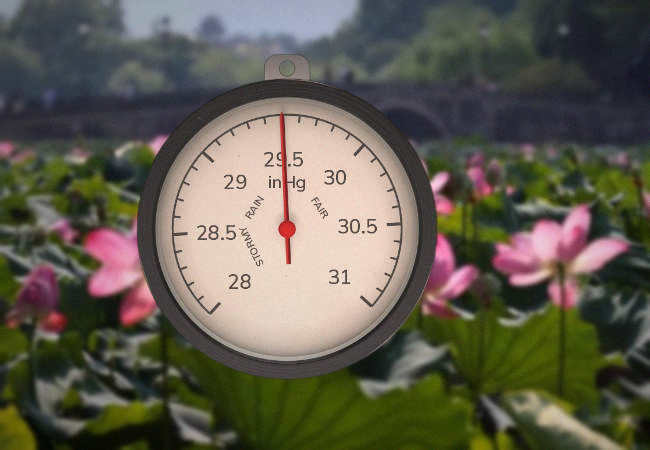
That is inHg 29.5
